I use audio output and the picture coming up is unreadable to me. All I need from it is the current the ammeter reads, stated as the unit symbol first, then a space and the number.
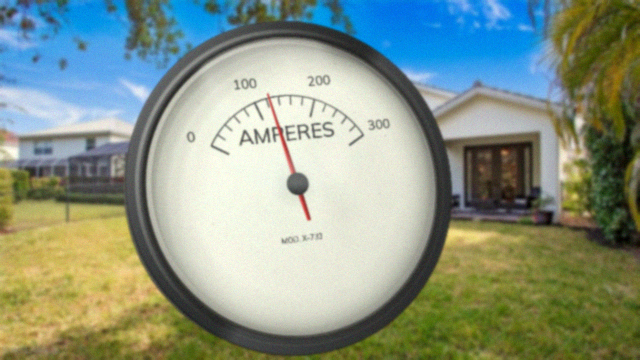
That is A 120
